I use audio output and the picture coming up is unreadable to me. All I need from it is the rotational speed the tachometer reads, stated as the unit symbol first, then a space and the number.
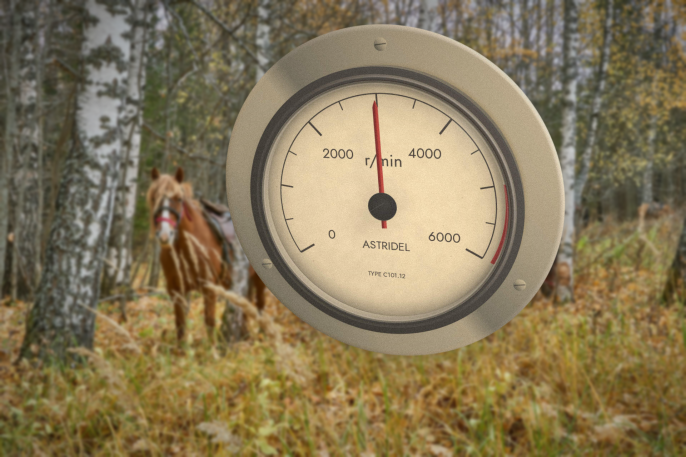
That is rpm 3000
